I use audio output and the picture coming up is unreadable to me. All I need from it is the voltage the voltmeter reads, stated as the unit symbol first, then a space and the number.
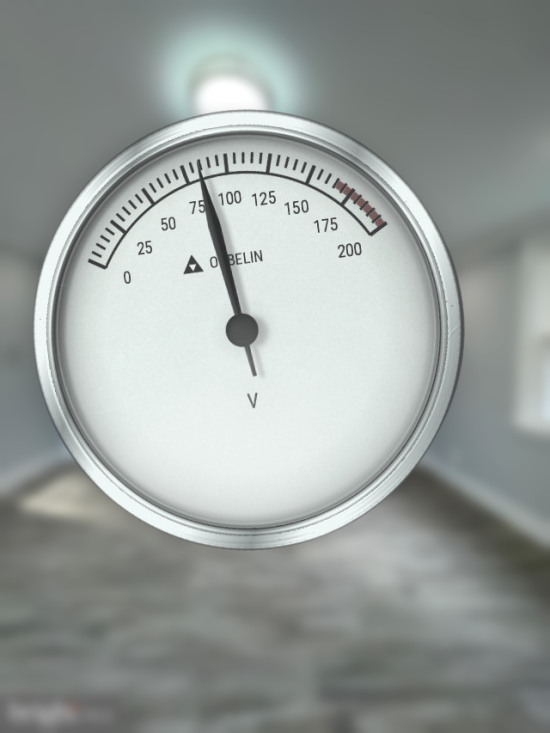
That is V 85
